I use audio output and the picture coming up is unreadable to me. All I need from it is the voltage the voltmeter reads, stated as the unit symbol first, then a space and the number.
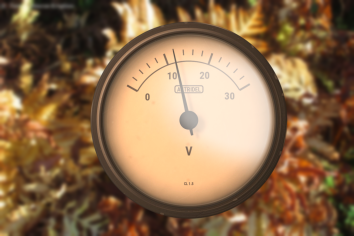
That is V 12
